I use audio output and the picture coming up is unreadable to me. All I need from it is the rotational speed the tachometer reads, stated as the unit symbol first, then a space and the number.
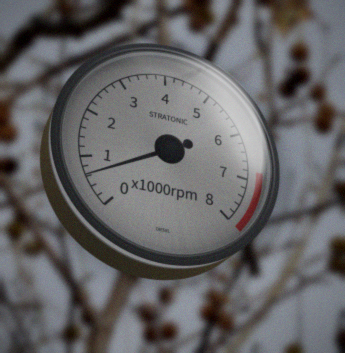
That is rpm 600
